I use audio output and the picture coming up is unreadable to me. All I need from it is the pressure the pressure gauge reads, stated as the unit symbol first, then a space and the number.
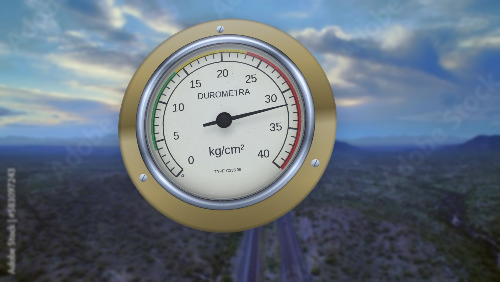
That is kg/cm² 32
